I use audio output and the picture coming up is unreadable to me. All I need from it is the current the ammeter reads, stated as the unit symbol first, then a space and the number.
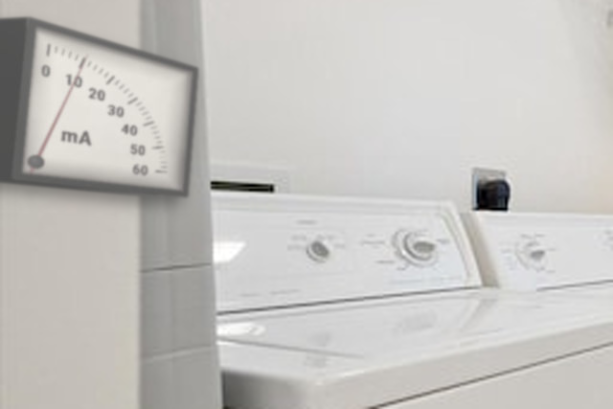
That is mA 10
